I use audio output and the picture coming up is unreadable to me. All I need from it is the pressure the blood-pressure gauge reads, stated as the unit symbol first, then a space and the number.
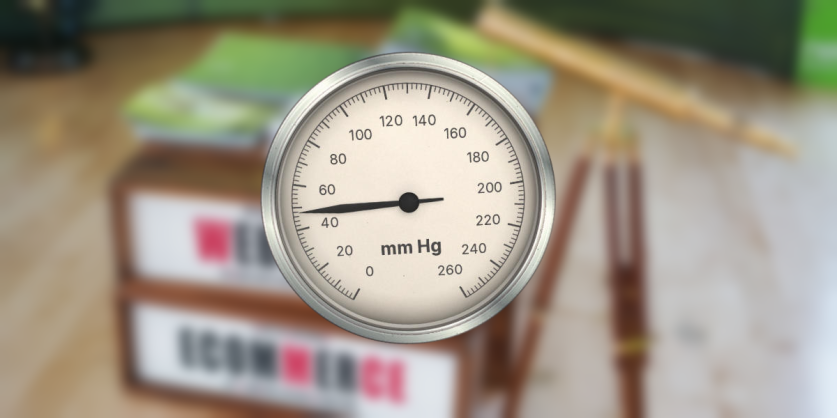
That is mmHg 48
